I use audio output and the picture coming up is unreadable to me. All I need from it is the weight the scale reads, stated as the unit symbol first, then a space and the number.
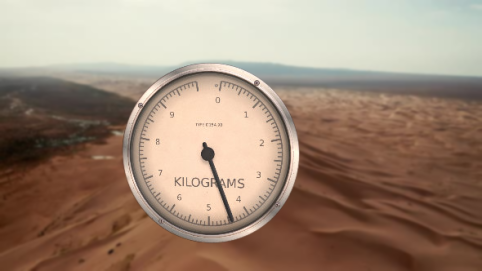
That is kg 4.4
